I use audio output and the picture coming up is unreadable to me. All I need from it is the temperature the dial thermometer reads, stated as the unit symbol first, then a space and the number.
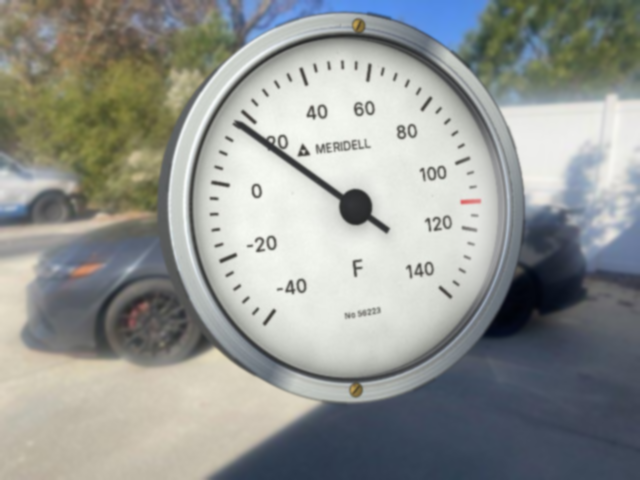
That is °F 16
